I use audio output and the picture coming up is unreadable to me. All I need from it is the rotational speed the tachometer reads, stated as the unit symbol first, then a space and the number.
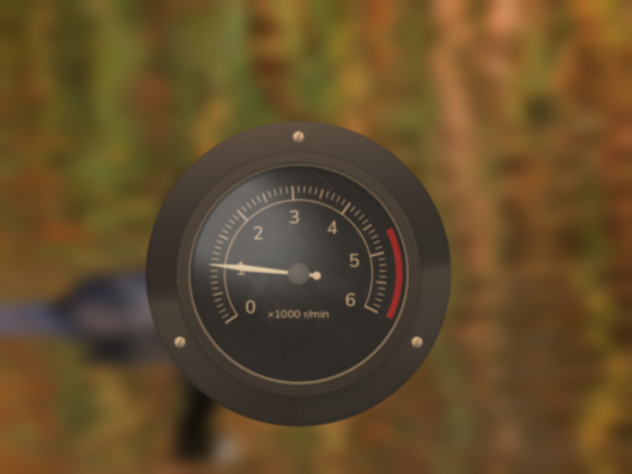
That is rpm 1000
